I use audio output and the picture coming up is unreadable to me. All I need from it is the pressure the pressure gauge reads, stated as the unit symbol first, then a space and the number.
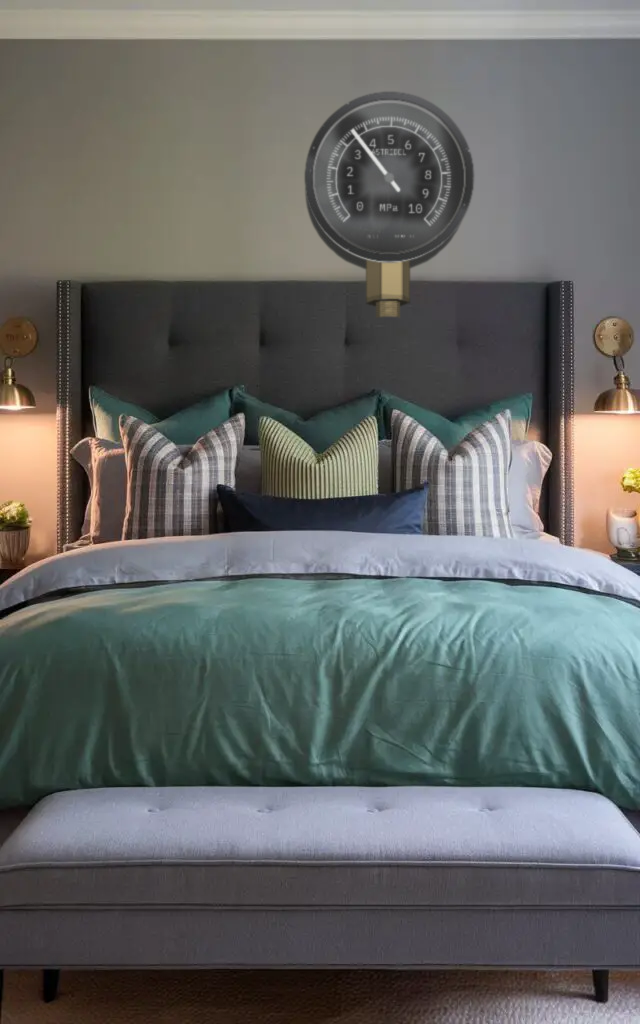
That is MPa 3.5
